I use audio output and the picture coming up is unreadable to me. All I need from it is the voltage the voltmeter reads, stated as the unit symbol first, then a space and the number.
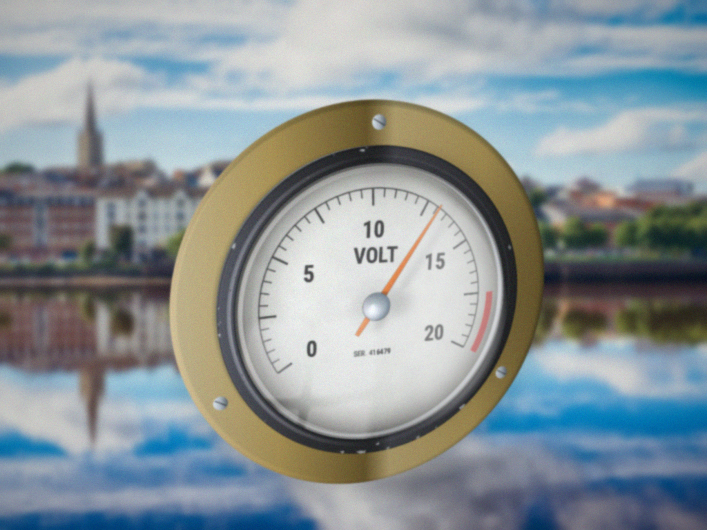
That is V 13
